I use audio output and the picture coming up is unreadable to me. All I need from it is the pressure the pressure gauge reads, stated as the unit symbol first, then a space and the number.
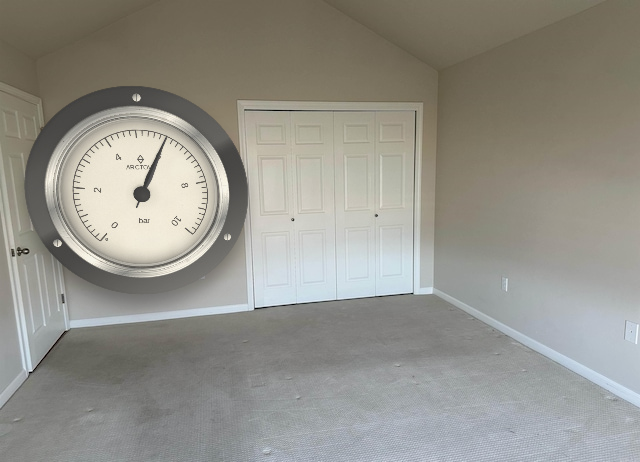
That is bar 6
